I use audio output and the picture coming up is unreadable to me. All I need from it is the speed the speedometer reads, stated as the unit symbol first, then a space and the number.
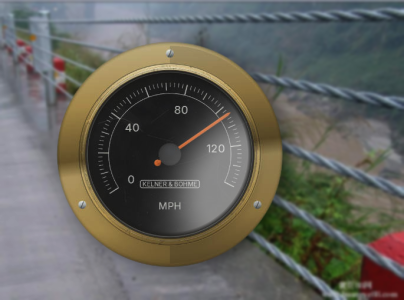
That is mph 104
